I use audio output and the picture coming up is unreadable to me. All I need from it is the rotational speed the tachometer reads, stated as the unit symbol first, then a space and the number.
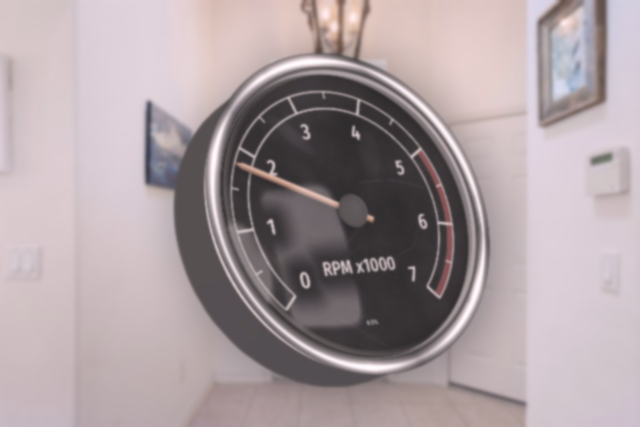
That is rpm 1750
